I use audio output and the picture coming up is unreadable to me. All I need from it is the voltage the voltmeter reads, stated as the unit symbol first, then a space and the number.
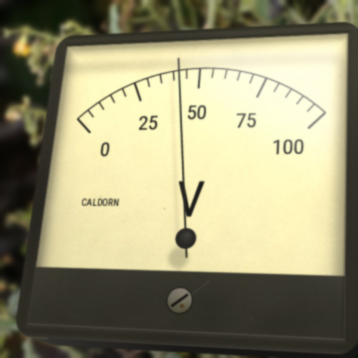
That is V 42.5
